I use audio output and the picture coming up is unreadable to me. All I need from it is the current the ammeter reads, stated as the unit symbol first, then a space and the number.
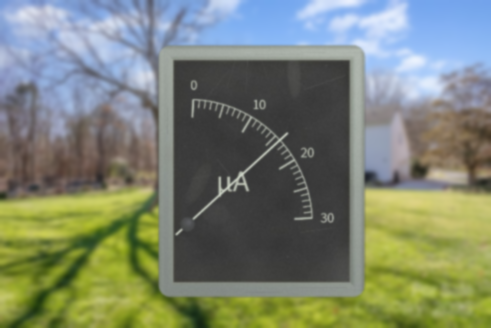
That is µA 16
